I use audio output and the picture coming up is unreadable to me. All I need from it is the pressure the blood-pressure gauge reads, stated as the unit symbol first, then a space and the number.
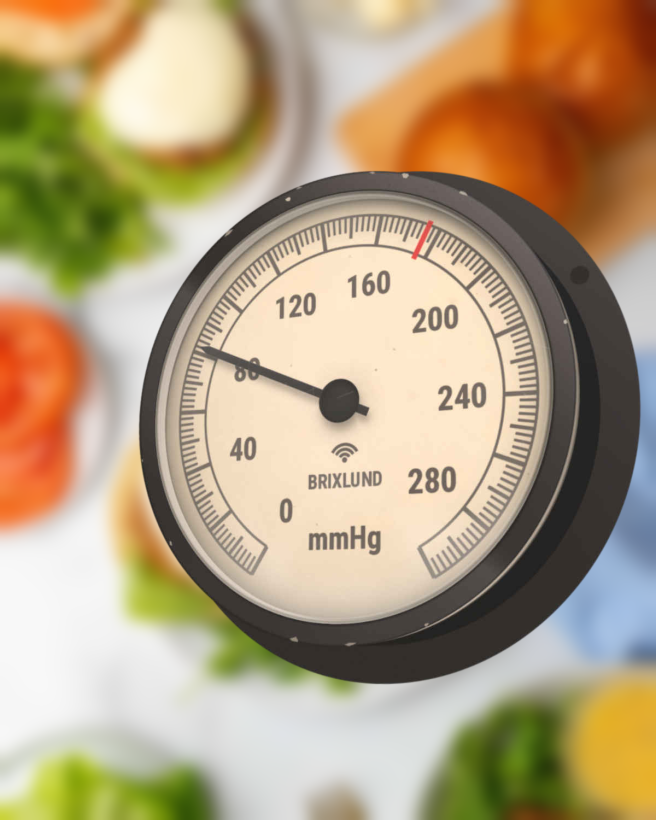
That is mmHg 82
